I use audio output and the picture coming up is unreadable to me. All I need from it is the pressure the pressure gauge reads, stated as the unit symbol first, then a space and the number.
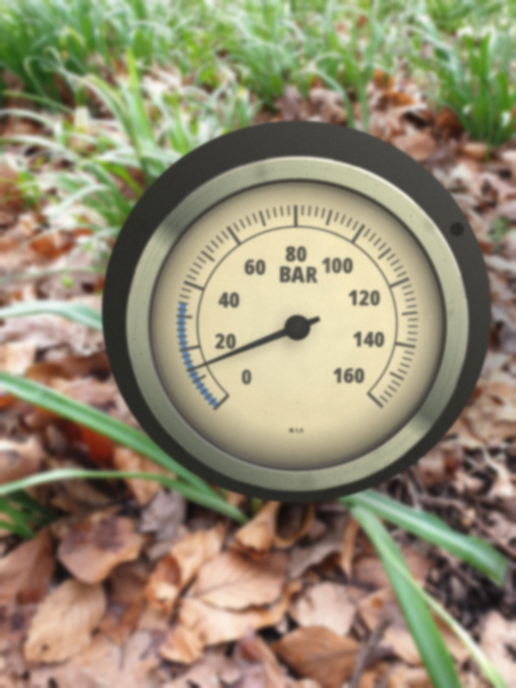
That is bar 14
